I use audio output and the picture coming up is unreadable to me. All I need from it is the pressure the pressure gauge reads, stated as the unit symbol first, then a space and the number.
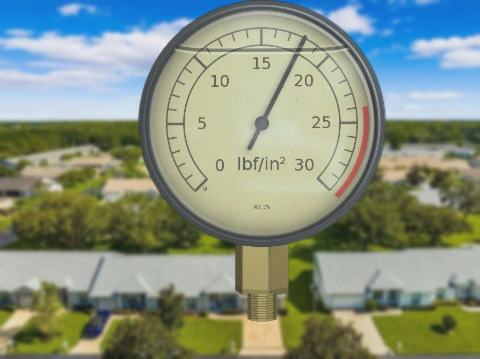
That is psi 18
